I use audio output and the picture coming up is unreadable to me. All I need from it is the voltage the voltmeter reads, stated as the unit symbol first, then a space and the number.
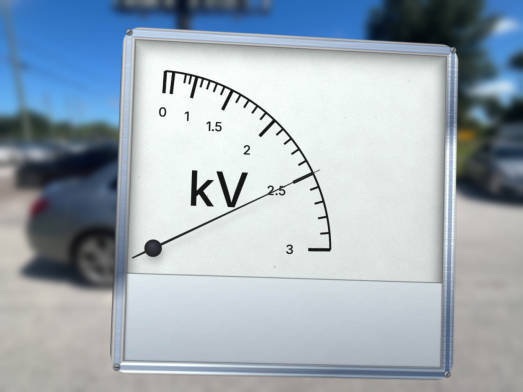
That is kV 2.5
